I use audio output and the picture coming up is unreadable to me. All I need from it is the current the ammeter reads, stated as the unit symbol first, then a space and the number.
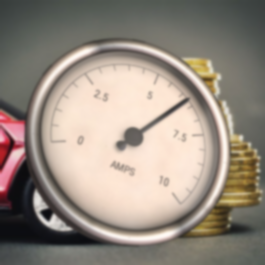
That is A 6.25
